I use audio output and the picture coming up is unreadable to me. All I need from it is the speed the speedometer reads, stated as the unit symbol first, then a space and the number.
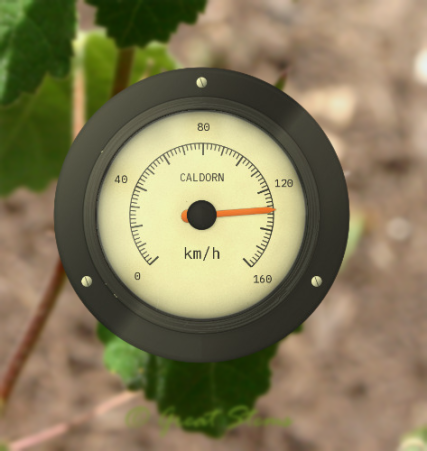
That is km/h 130
